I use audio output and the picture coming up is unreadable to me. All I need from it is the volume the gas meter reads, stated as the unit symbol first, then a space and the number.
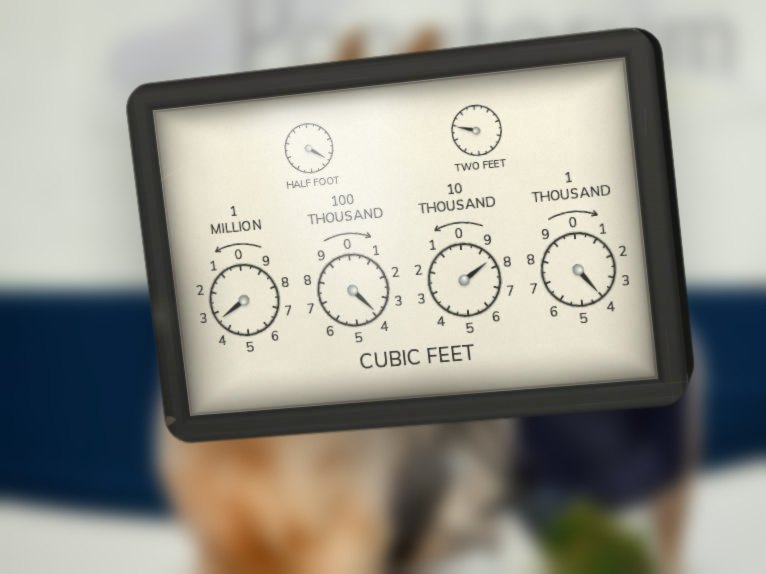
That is ft³ 338400
